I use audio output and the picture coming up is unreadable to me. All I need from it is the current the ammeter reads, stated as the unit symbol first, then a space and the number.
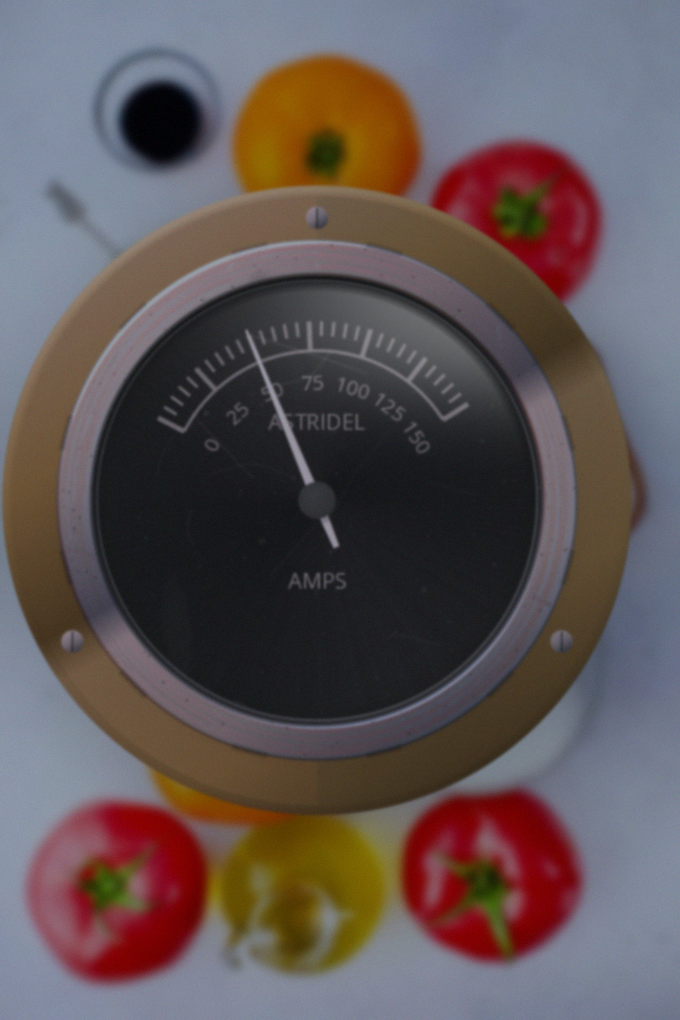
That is A 50
